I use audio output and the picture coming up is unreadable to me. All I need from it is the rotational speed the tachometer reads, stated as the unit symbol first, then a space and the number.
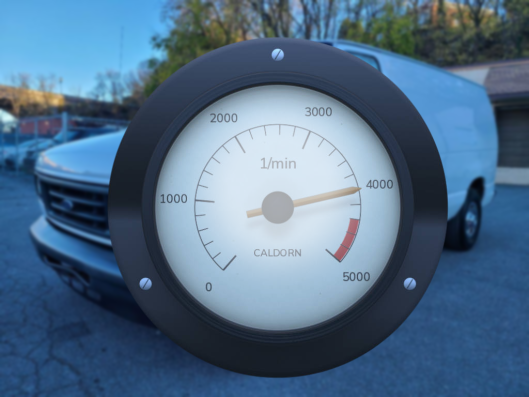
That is rpm 4000
